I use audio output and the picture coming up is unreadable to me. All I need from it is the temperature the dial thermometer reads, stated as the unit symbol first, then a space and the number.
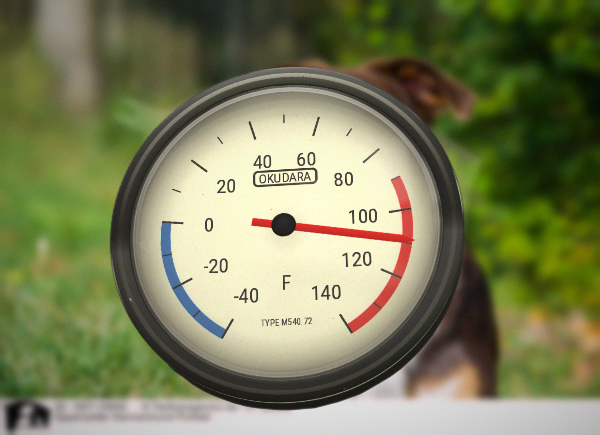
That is °F 110
